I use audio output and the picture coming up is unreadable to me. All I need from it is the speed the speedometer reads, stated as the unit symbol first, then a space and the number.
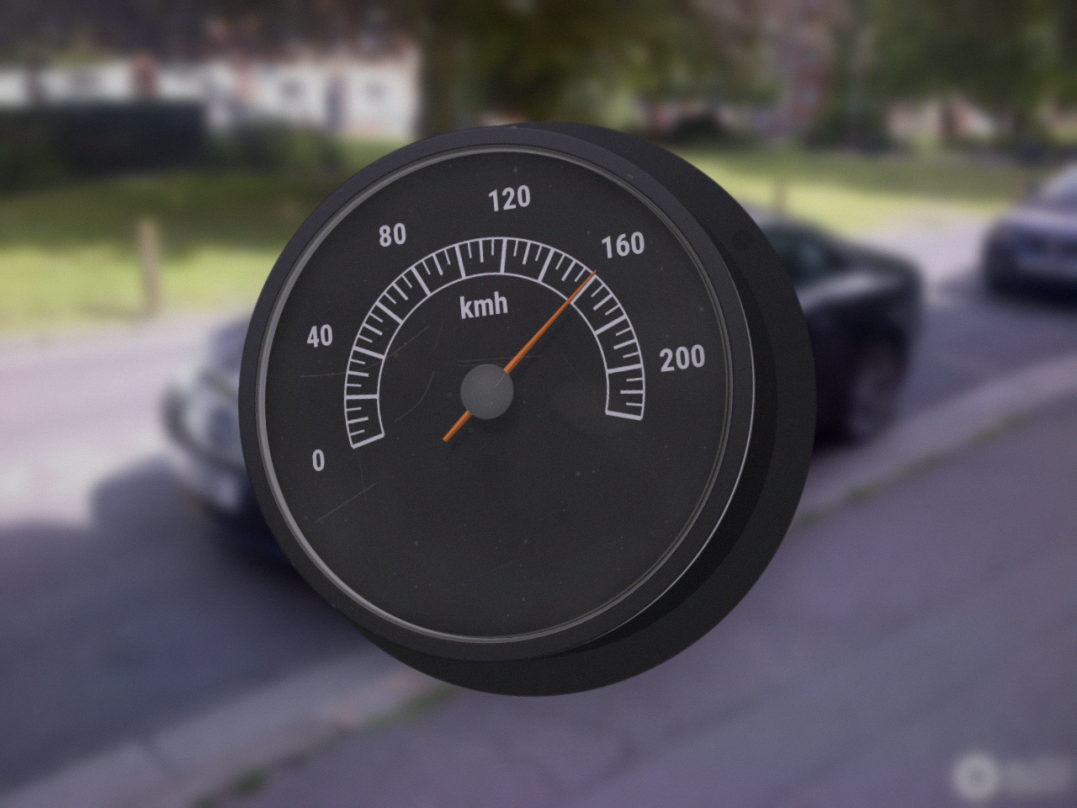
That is km/h 160
